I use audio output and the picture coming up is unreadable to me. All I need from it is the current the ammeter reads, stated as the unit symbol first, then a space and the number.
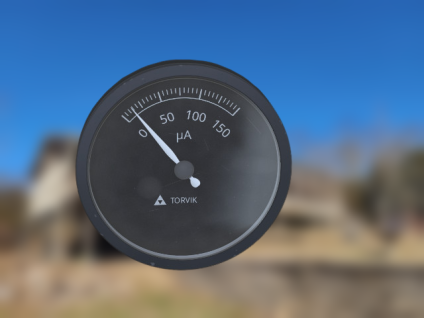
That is µA 15
